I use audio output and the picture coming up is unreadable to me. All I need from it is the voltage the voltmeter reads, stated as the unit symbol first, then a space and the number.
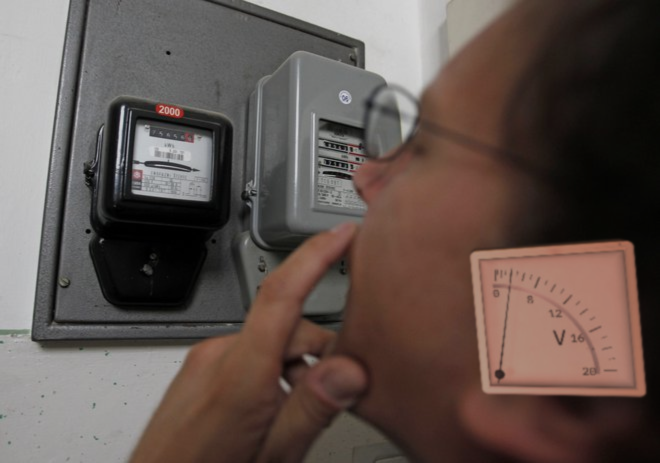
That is V 4
